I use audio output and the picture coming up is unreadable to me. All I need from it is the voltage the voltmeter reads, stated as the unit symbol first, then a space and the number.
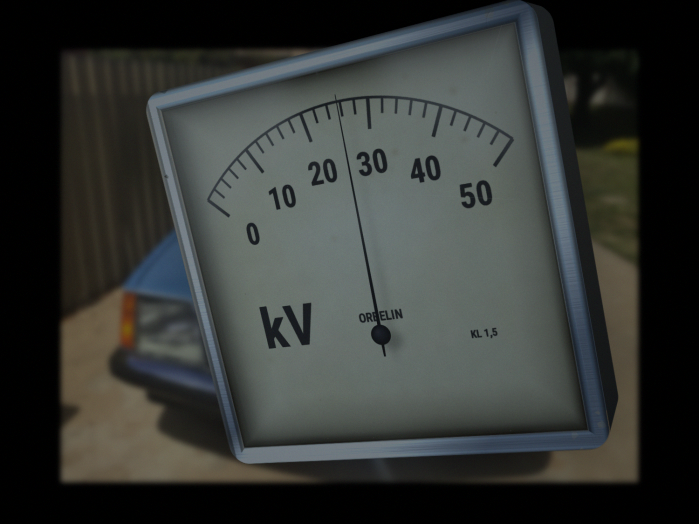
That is kV 26
